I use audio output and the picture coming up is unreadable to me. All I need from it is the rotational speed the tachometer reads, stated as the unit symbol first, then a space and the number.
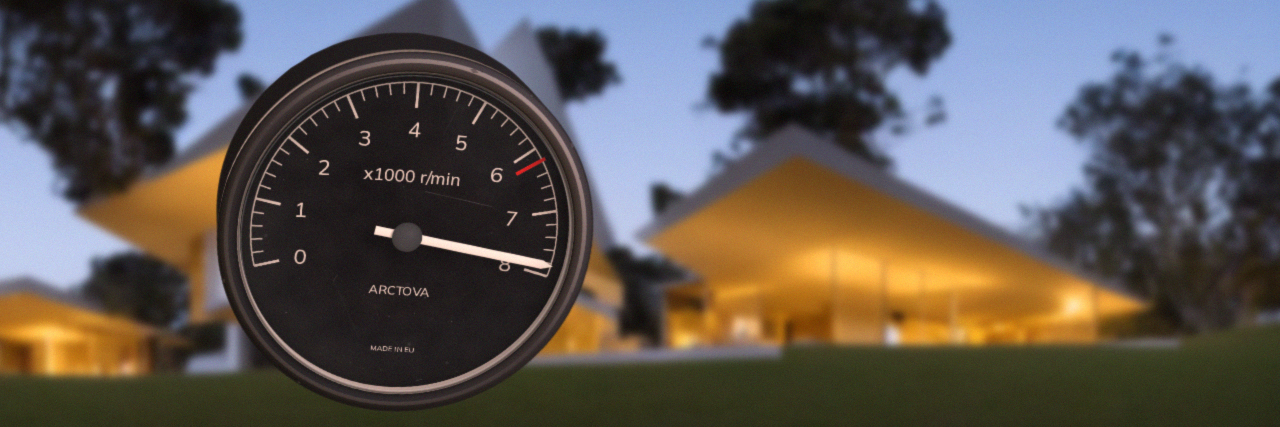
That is rpm 7800
